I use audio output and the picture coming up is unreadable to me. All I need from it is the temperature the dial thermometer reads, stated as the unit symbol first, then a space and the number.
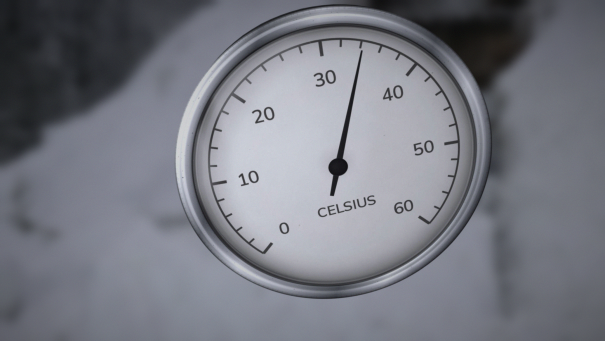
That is °C 34
